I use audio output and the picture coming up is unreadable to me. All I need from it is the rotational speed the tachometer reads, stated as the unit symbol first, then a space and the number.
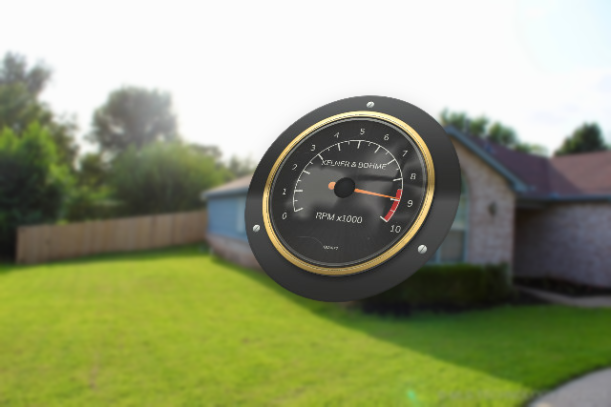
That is rpm 9000
